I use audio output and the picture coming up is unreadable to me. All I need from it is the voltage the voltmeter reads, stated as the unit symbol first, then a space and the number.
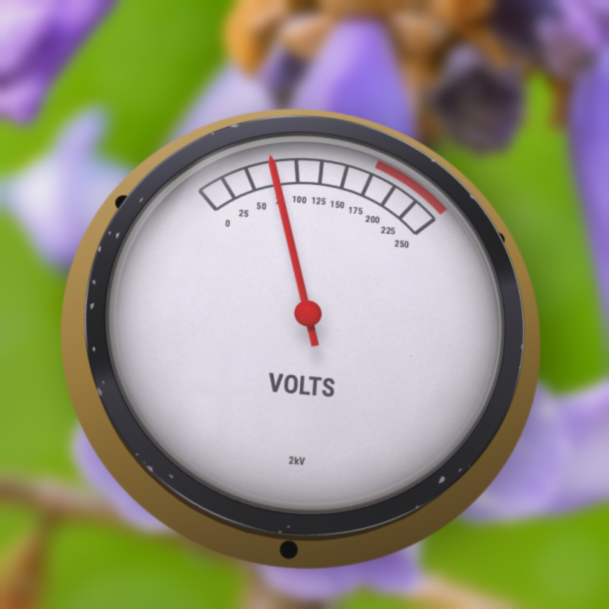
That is V 75
